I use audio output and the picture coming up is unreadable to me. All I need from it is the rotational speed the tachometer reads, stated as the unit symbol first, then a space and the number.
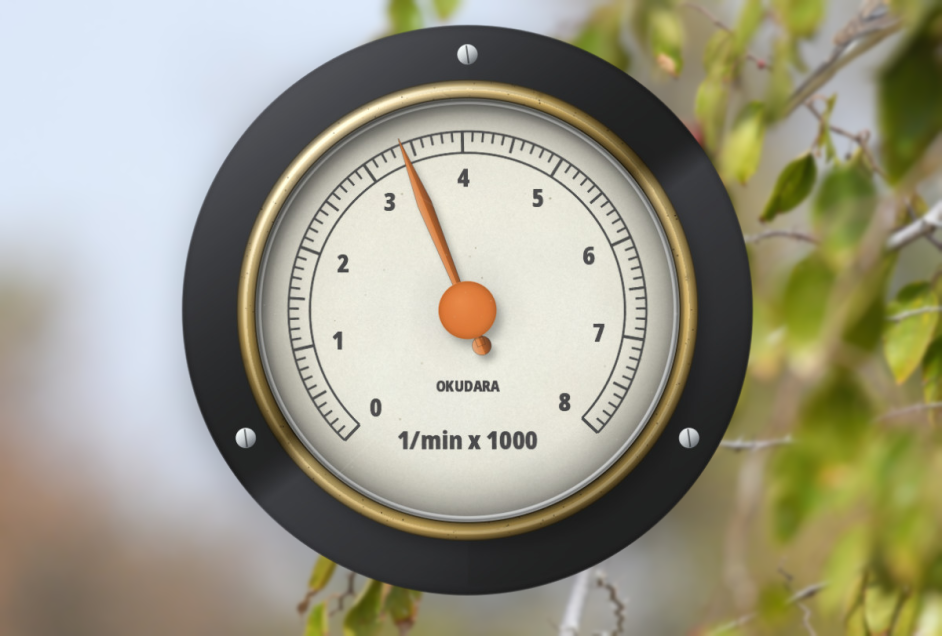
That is rpm 3400
